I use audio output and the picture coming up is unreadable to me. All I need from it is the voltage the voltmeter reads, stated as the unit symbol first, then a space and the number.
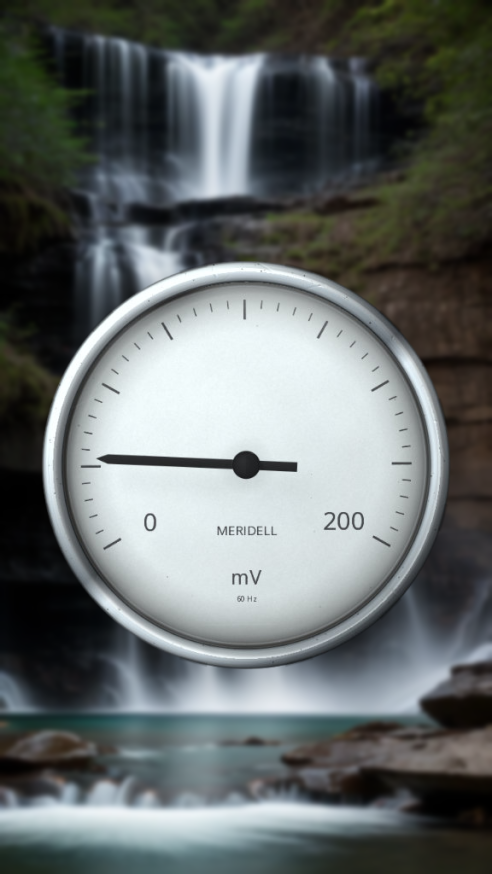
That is mV 27.5
